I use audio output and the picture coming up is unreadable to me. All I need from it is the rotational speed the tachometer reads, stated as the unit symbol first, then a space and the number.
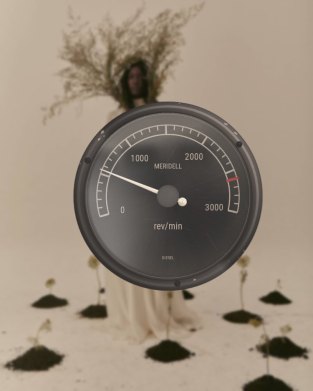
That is rpm 550
